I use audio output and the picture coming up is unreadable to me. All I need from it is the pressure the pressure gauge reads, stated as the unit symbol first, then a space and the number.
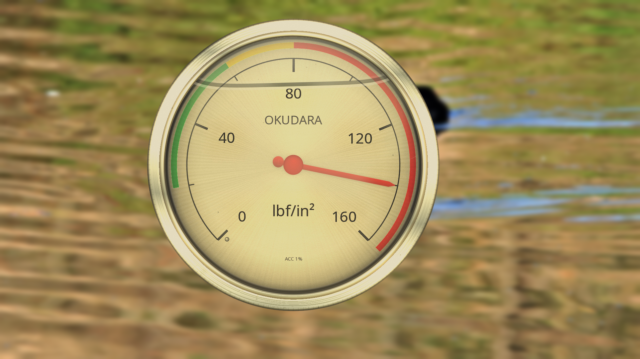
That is psi 140
